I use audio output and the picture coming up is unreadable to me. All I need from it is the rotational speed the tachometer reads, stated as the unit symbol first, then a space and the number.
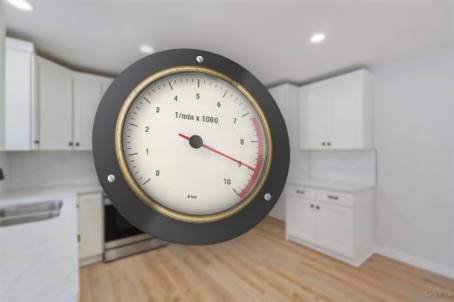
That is rpm 9000
